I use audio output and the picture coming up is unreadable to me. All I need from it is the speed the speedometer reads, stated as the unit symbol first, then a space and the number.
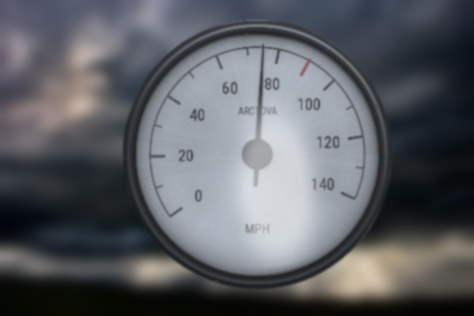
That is mph 75
